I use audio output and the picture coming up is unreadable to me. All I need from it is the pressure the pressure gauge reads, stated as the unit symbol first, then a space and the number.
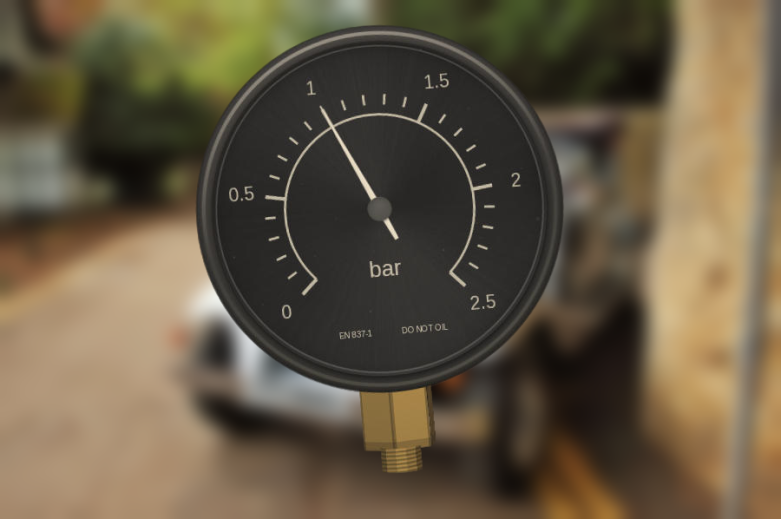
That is bar 1
